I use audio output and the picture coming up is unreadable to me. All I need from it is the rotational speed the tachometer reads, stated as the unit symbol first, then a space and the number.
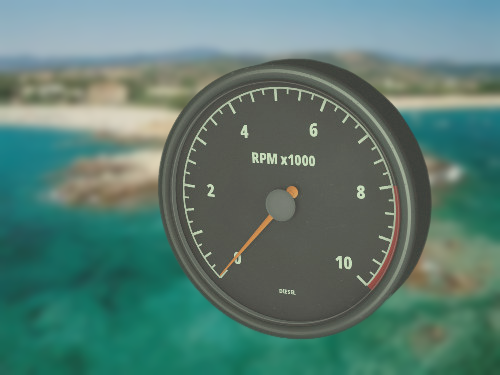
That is rpm 0
